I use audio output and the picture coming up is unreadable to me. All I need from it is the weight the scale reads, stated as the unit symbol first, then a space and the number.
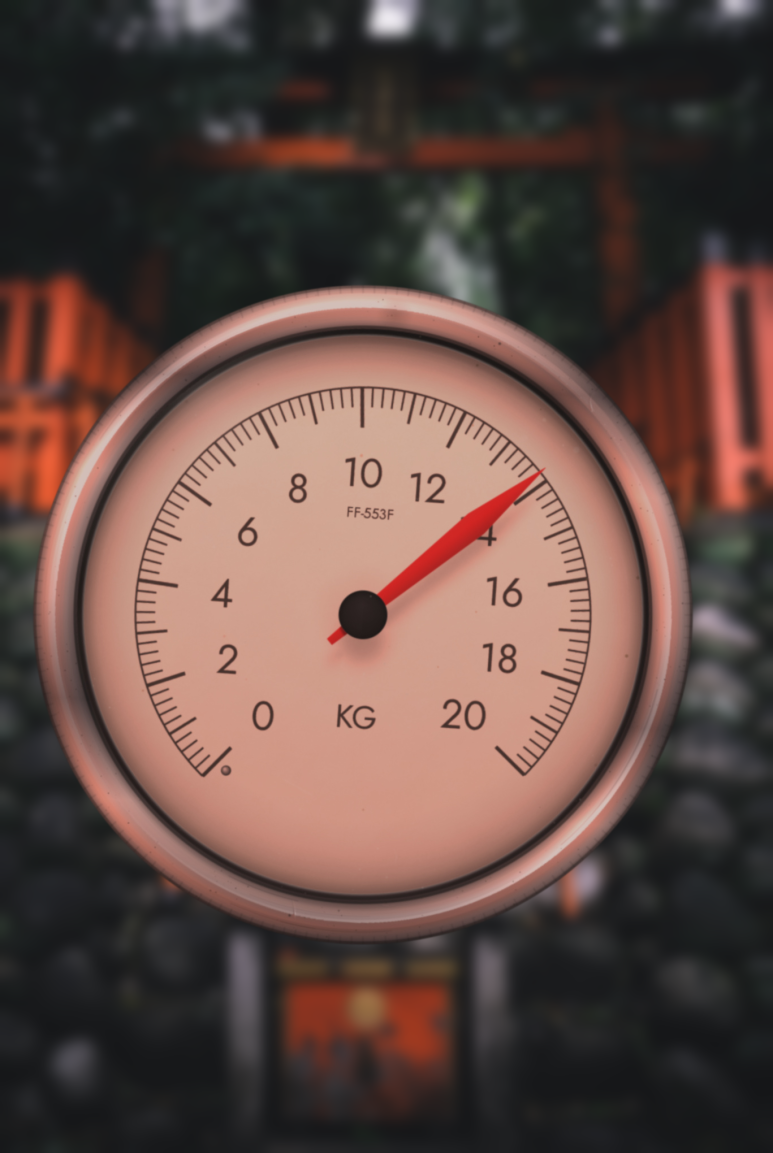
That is kg 13.8
